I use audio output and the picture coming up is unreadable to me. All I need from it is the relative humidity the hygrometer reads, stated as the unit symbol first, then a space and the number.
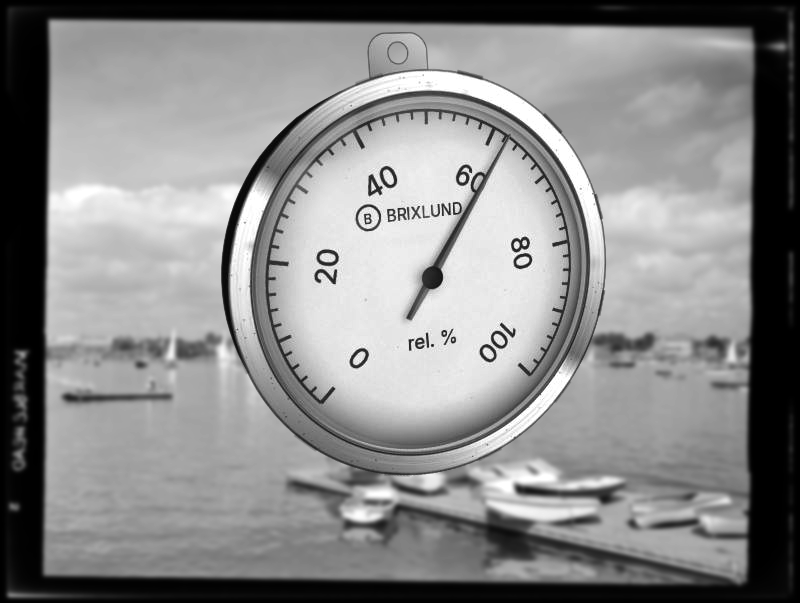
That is % 62
